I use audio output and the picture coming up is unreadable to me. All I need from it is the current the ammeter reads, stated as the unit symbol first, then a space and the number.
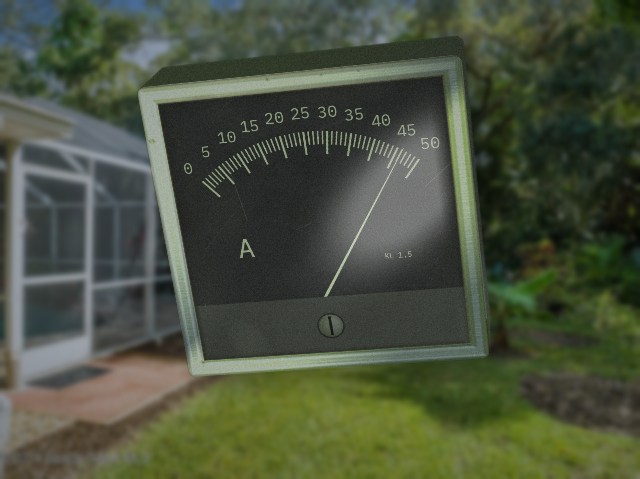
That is A 46
